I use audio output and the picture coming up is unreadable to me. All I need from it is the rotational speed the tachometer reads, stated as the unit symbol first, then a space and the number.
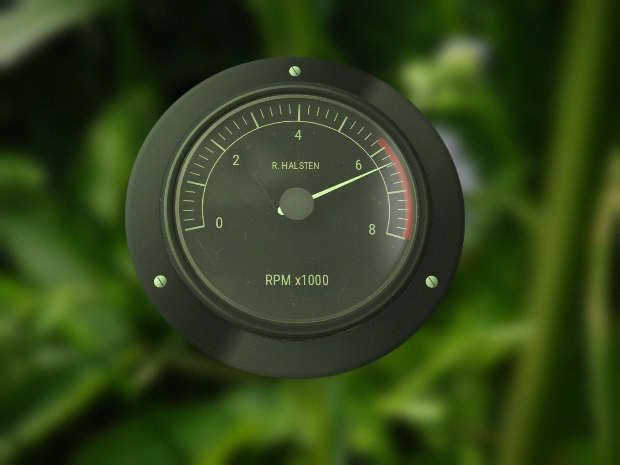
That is rpm 6400
